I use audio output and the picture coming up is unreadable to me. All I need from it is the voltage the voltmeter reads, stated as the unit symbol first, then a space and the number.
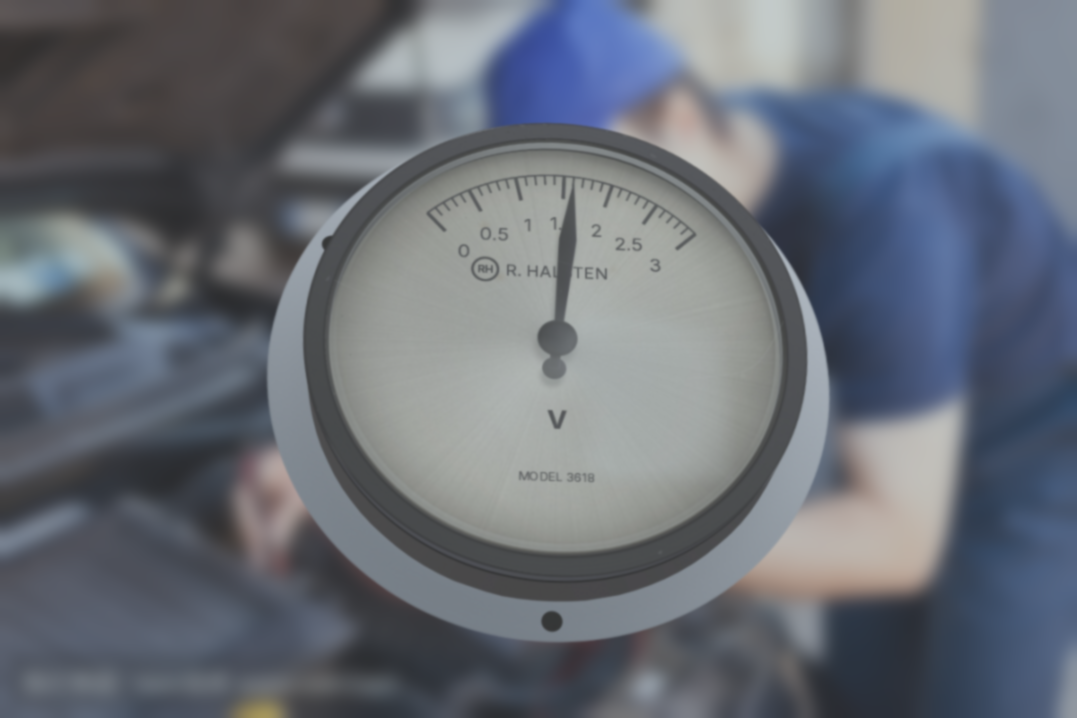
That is V 1.6
